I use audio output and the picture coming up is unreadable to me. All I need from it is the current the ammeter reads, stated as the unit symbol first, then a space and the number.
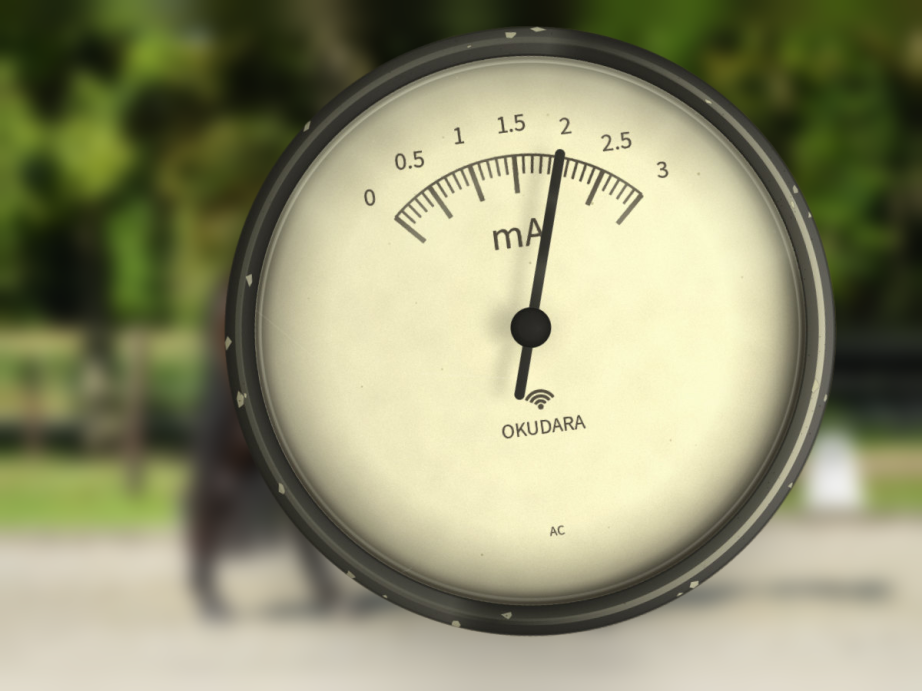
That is mA 2
